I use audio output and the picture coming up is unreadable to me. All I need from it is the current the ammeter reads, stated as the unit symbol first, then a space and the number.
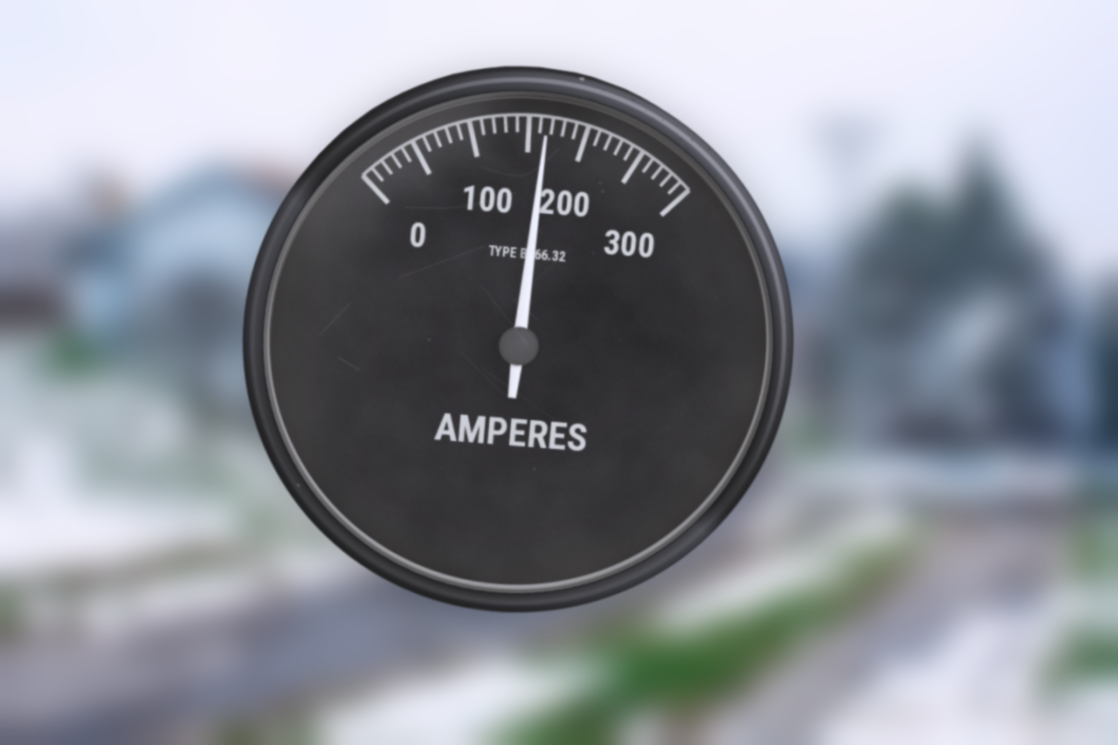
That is A 165
